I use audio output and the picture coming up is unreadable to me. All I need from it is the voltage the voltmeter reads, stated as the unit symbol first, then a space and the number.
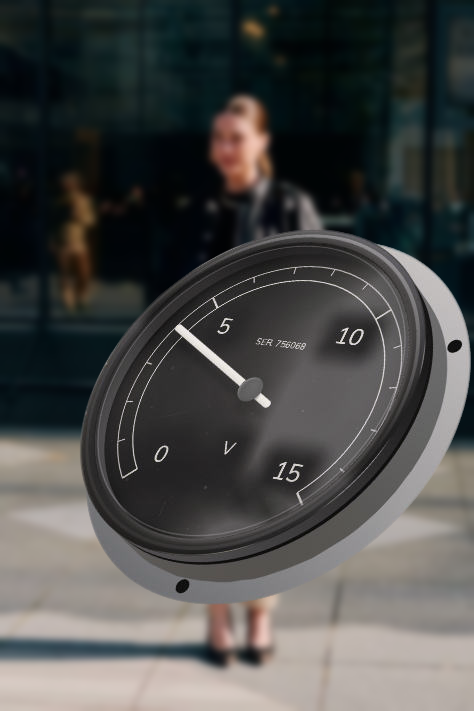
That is V 4
